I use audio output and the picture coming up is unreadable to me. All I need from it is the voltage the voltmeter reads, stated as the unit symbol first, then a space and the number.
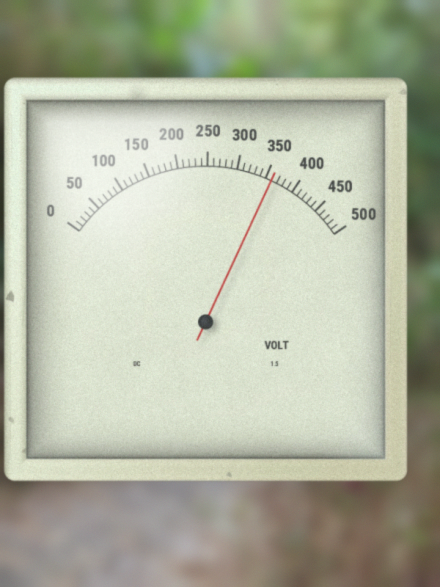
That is V 360
